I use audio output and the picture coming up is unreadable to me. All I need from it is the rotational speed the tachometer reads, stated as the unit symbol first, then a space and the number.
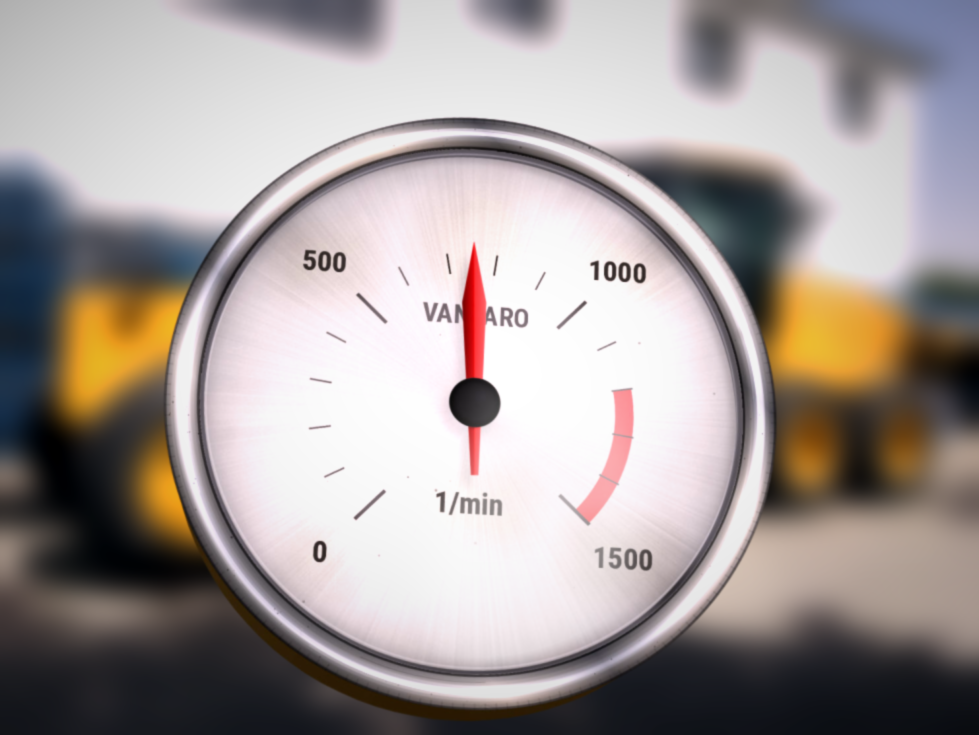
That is rpm 750
